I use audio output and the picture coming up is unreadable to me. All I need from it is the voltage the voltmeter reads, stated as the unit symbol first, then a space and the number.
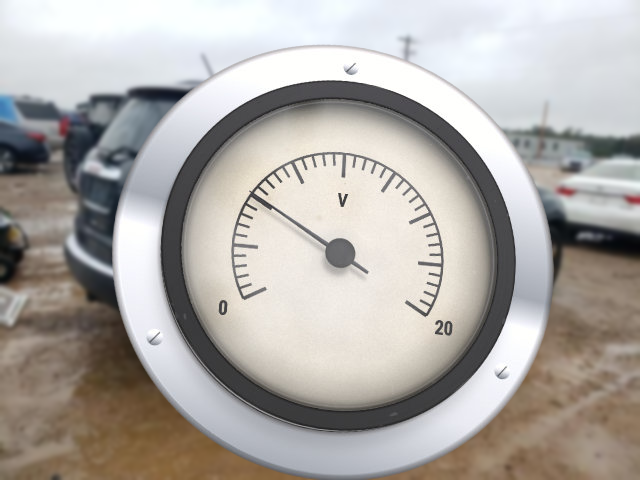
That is V 5
